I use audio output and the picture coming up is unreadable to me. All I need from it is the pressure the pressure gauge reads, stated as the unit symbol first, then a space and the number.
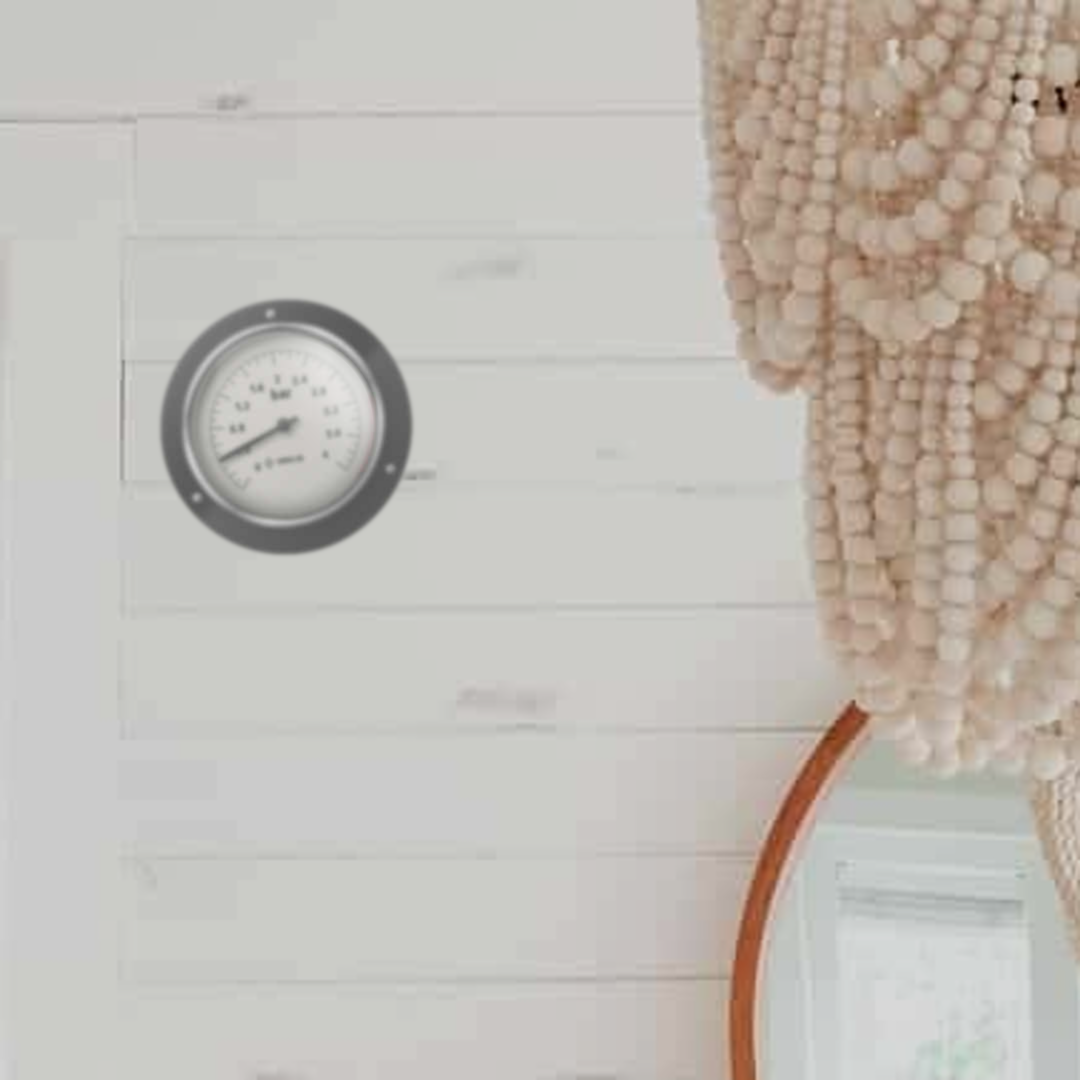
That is bar 0.4
